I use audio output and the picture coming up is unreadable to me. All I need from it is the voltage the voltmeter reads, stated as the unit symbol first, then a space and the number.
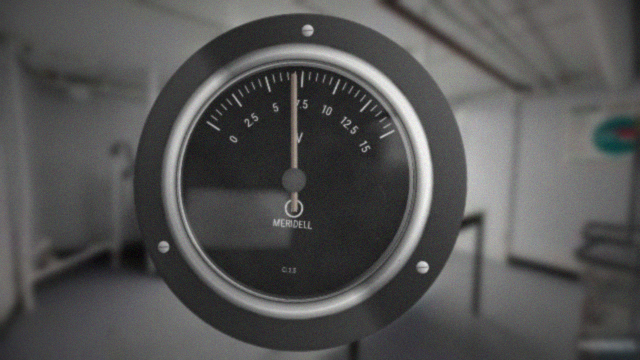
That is V 7
